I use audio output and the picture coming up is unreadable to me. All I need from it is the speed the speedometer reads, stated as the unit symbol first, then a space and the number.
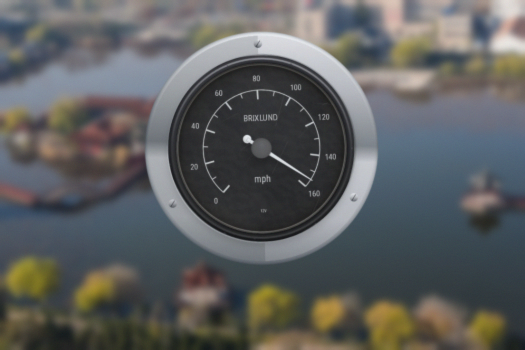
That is mph 155
